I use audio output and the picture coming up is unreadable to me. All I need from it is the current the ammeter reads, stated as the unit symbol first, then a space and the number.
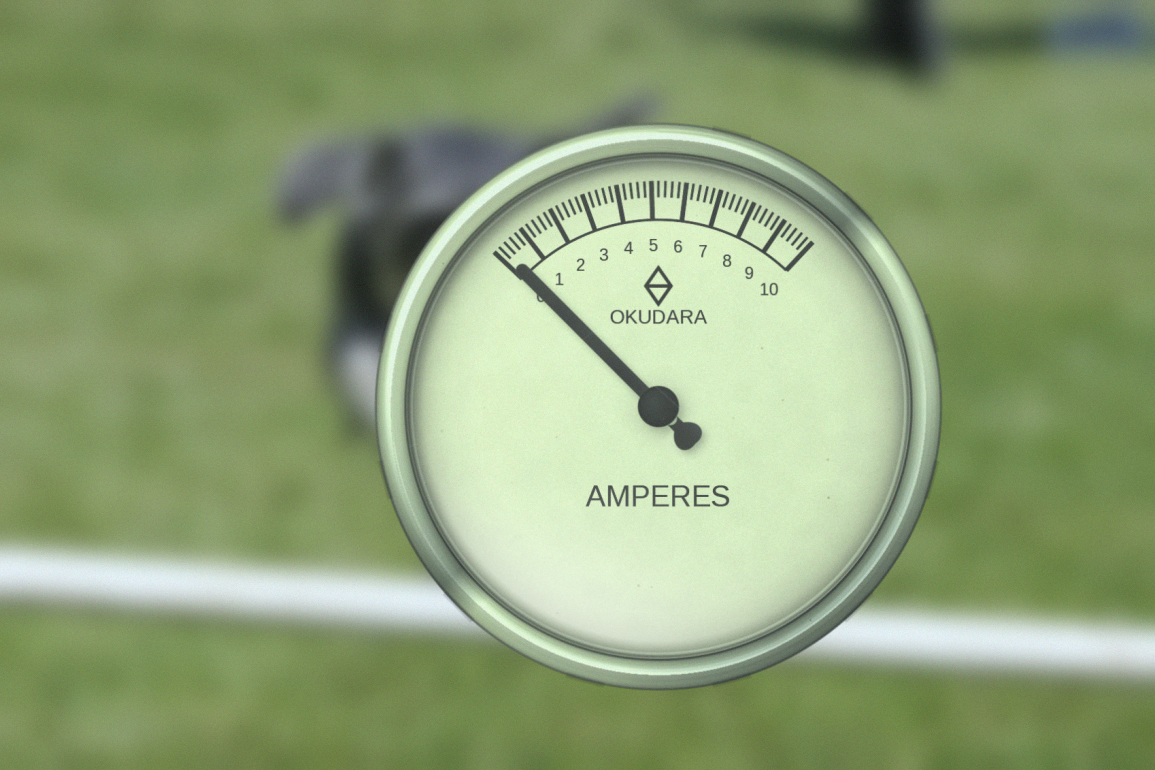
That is A 0.2
